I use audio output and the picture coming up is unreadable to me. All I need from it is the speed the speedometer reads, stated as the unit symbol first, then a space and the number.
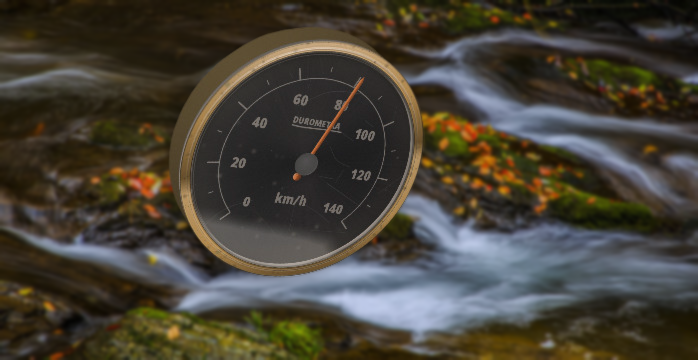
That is km/h 80
